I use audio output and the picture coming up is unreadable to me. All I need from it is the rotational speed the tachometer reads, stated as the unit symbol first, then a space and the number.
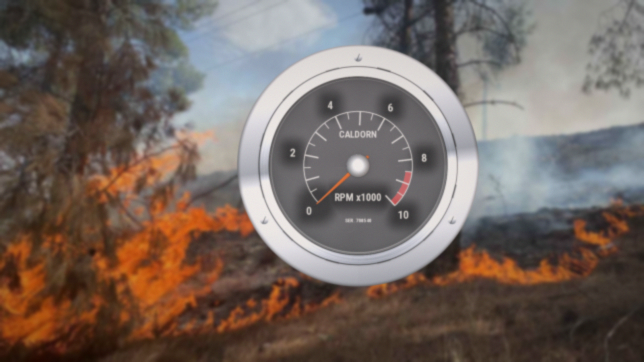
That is rpm 0
